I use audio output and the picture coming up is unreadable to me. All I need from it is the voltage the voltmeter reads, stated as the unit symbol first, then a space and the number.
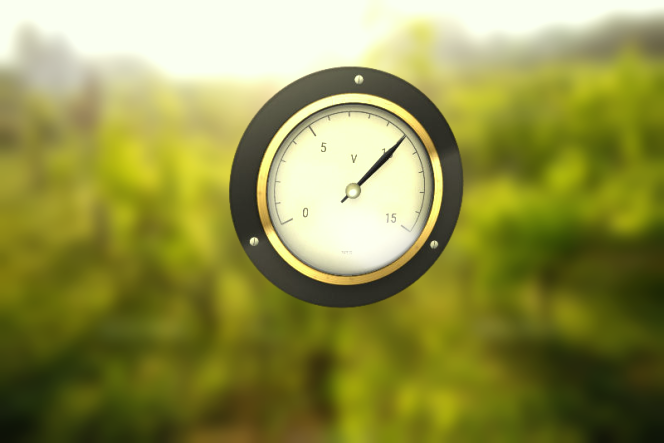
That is V 10
